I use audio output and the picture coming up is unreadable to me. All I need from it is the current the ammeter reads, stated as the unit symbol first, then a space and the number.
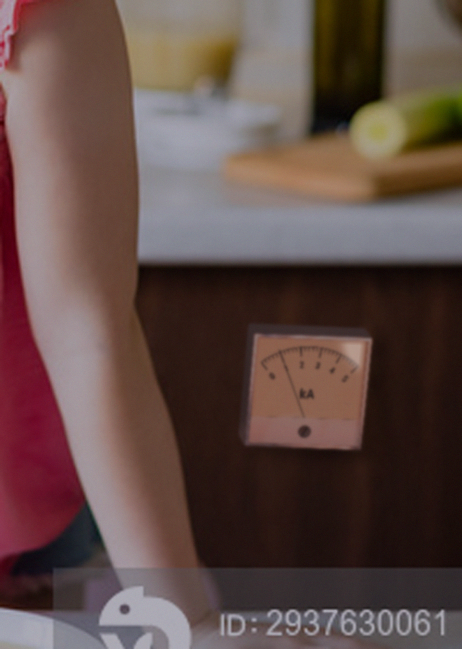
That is kA 1
